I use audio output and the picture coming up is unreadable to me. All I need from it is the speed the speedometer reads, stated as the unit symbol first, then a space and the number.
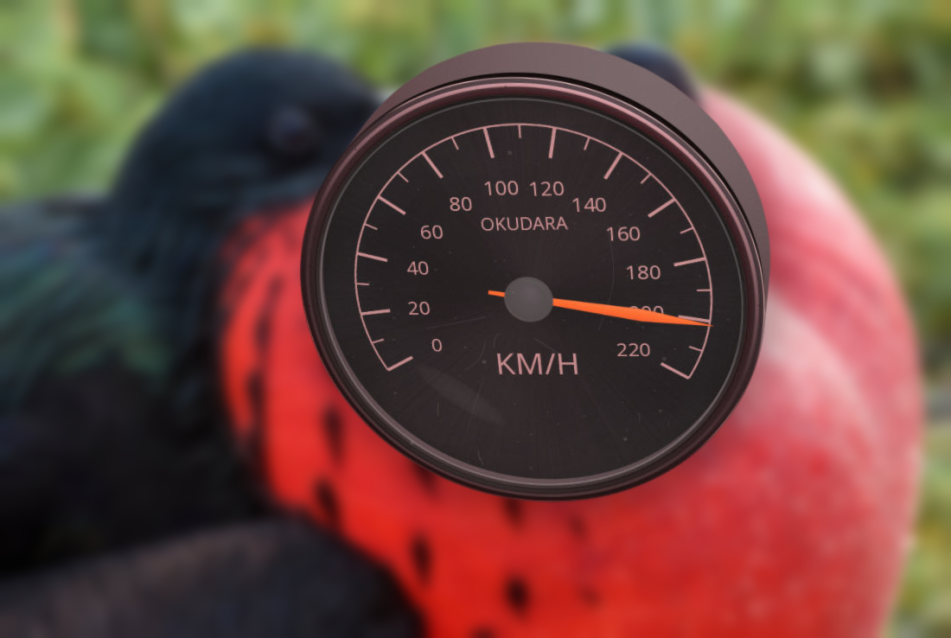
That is km/h 200
